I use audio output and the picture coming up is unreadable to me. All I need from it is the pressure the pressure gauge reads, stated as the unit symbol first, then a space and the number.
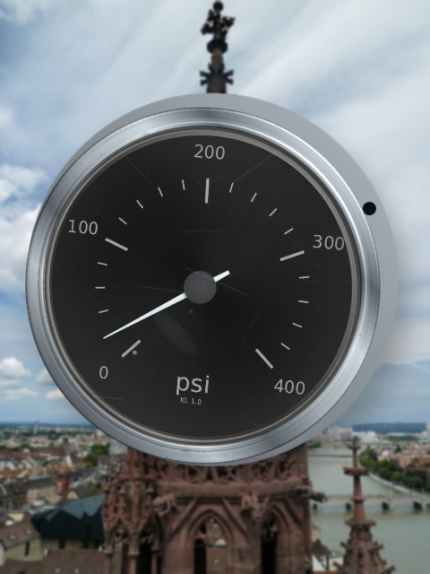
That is psi 20
